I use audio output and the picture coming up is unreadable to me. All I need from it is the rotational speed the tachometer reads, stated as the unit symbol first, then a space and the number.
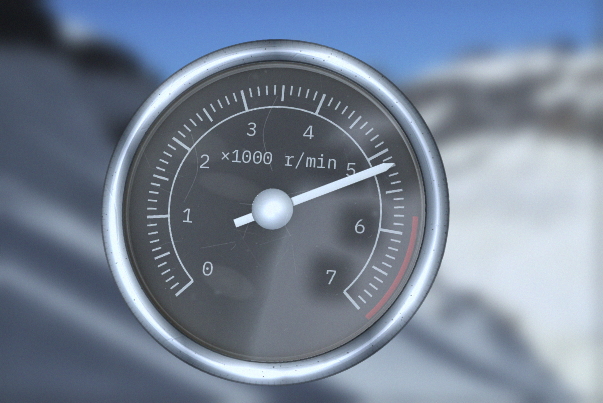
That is rpm 5200
